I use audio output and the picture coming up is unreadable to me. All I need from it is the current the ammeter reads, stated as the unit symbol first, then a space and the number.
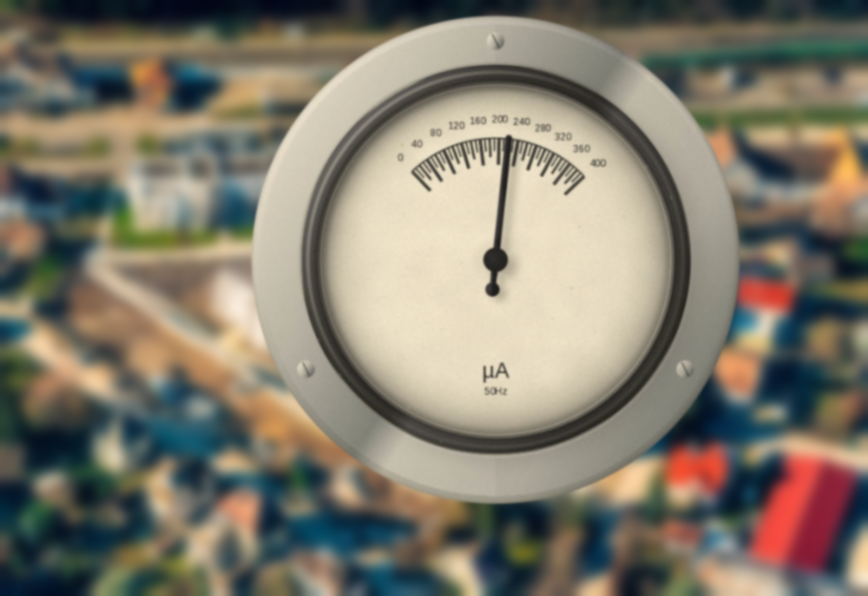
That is µA 220
